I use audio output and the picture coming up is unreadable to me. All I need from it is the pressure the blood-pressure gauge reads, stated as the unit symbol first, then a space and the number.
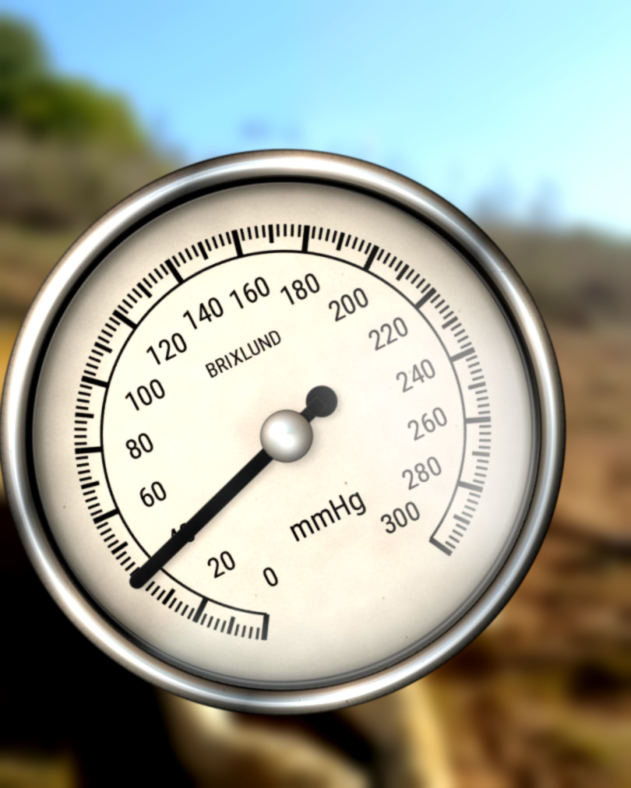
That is mmHg 40
